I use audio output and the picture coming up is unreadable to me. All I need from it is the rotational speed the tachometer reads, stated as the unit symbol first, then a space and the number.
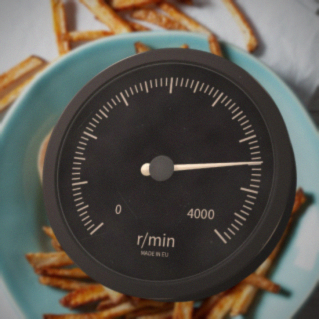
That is rpm 3250
